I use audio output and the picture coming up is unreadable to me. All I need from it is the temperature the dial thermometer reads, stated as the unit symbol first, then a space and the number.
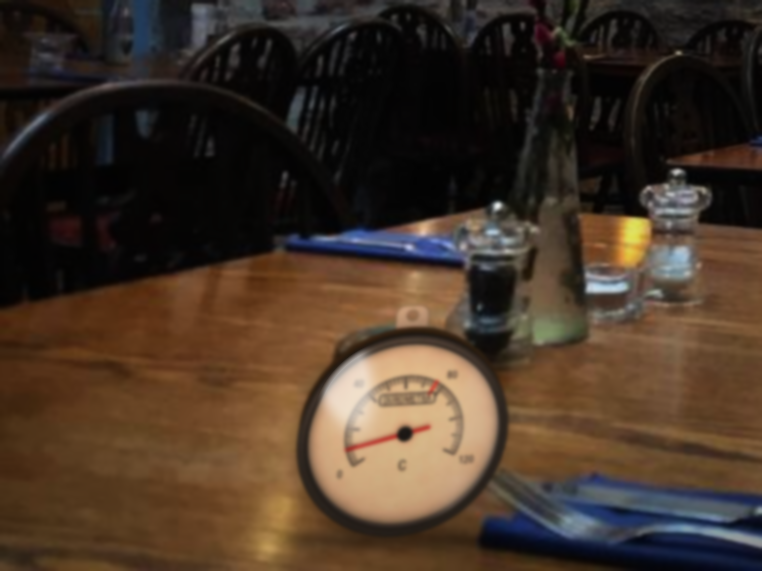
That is °C 10
